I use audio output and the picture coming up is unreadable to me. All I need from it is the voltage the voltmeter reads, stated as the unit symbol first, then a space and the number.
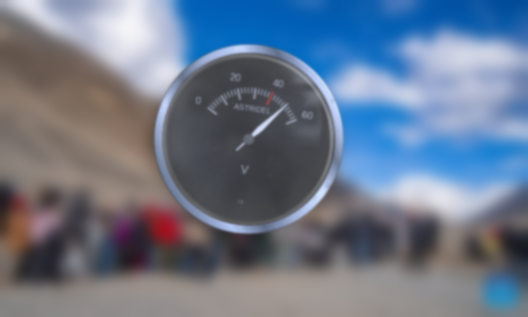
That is V 50
